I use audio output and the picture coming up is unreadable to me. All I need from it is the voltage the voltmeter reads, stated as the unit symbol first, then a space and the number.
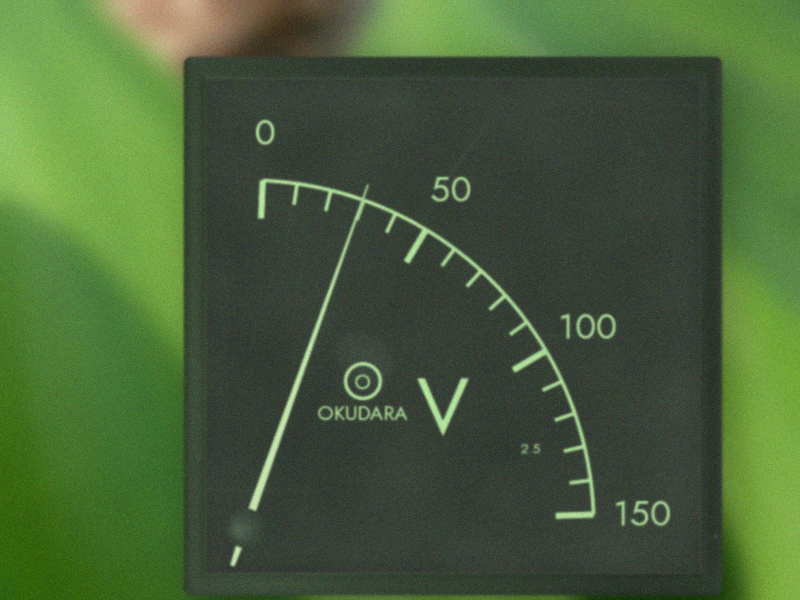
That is V 30
